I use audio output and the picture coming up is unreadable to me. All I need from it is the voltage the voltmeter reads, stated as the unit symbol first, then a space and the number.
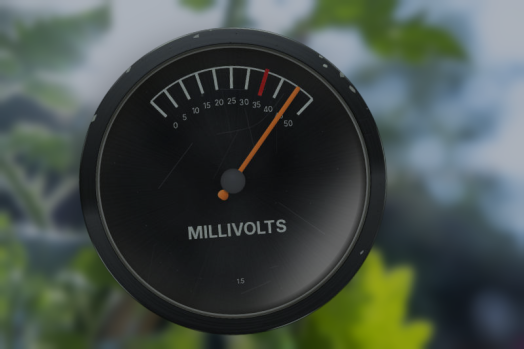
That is mV 45
